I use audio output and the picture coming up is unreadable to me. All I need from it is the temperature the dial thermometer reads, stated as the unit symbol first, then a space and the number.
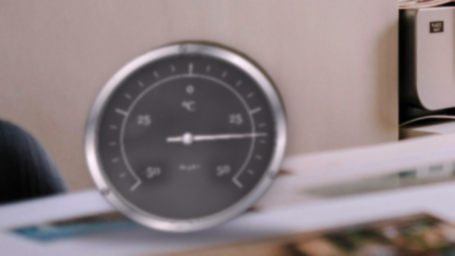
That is °C 32.5
